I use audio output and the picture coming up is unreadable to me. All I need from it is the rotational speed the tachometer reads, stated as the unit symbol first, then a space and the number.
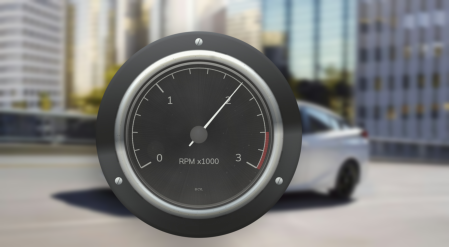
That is rpm 2000
